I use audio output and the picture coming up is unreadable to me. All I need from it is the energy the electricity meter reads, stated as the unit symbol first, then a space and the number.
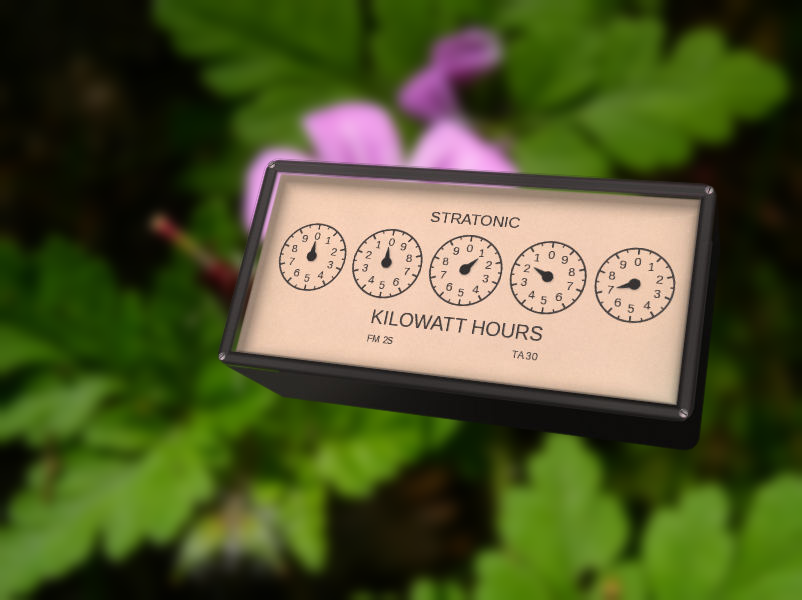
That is kWh 117
